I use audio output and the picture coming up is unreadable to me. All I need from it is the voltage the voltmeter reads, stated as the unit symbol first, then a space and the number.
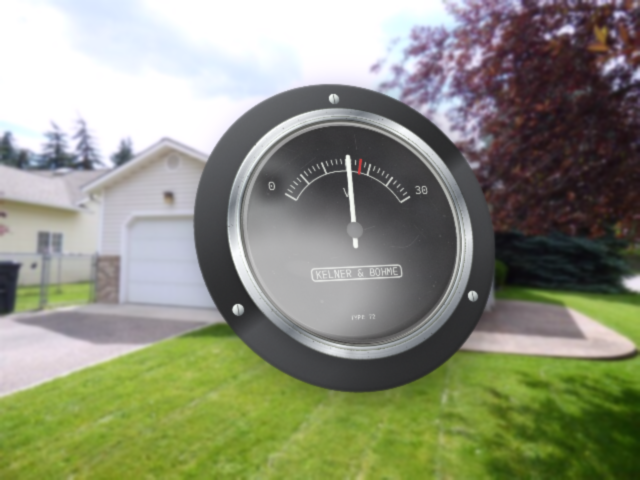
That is V 15
